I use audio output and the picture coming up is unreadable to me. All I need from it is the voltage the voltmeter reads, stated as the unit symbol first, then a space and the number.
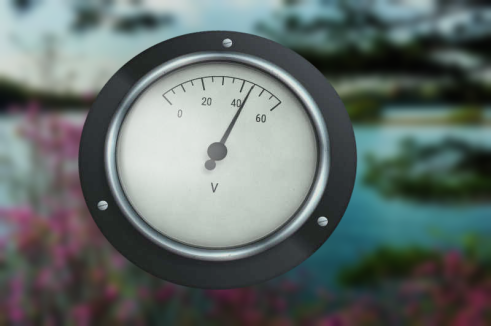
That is V 45
